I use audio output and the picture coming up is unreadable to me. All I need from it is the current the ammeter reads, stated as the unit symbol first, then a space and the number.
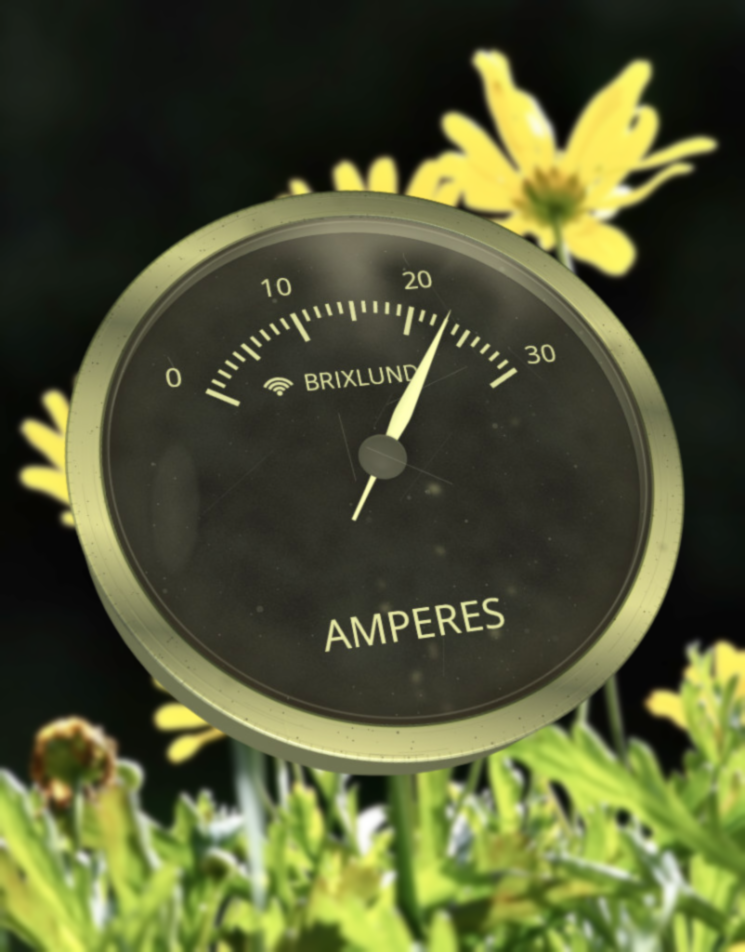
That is A 23
